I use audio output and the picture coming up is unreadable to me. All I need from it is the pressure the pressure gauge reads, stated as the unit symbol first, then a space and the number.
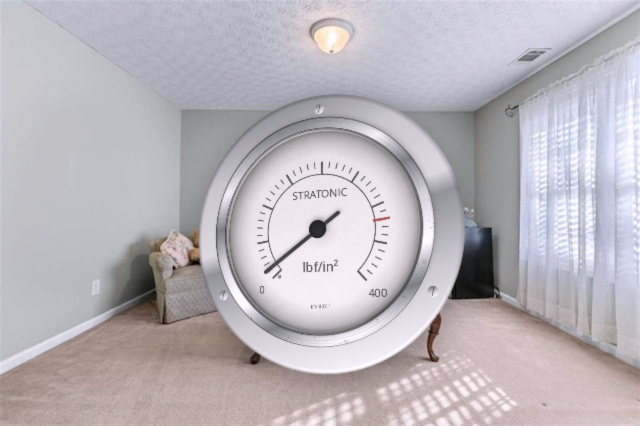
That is psi 10
